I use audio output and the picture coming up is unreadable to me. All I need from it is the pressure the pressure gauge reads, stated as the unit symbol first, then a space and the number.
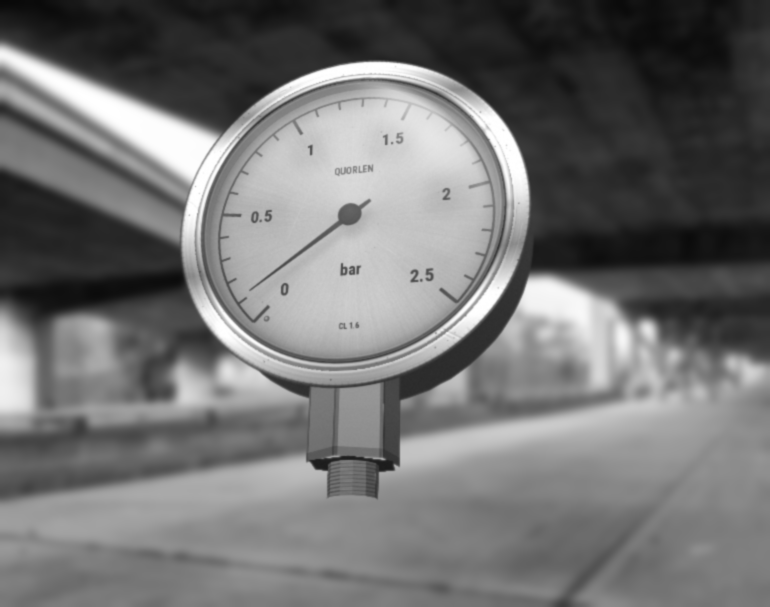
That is bar 0.1
